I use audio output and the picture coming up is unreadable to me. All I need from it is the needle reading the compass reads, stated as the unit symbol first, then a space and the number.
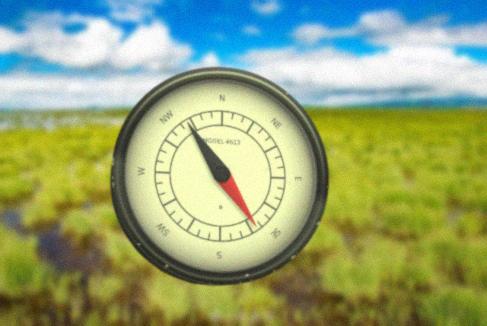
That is ° 145
